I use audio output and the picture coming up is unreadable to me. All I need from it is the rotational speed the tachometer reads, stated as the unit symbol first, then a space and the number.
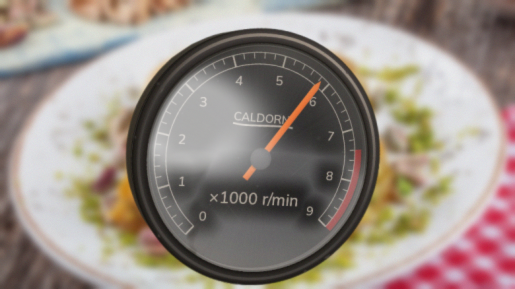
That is rpm 5800
